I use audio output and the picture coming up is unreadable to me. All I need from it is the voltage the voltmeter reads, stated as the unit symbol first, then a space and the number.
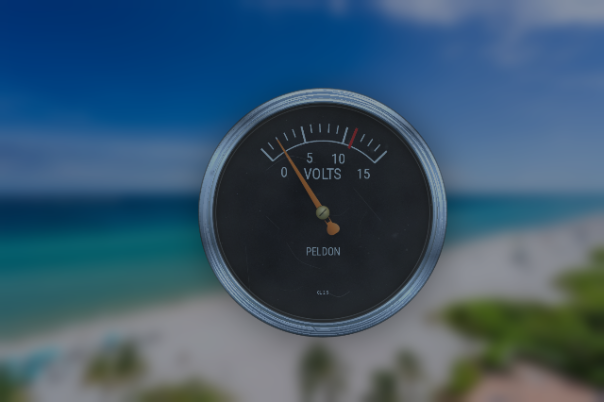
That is V 2
